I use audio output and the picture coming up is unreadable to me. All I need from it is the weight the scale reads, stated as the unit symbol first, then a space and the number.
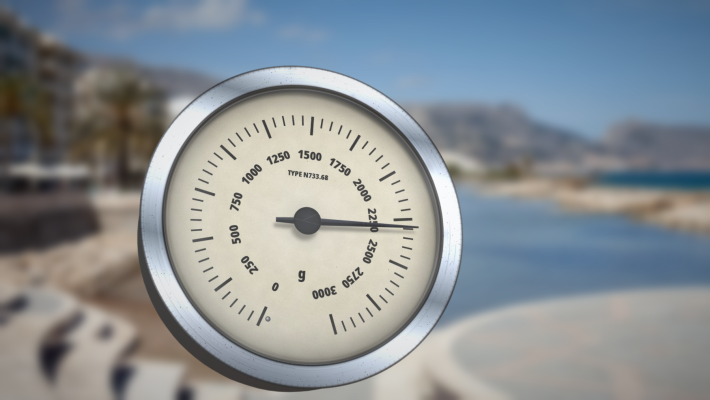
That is g 2300
